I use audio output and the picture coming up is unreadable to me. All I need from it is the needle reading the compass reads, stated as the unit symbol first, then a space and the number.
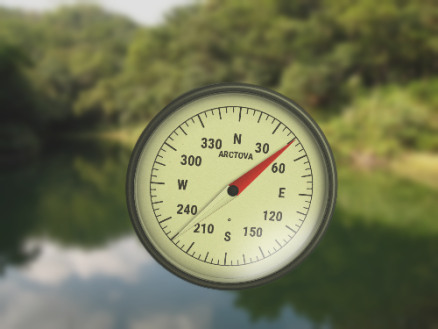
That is ° 45
